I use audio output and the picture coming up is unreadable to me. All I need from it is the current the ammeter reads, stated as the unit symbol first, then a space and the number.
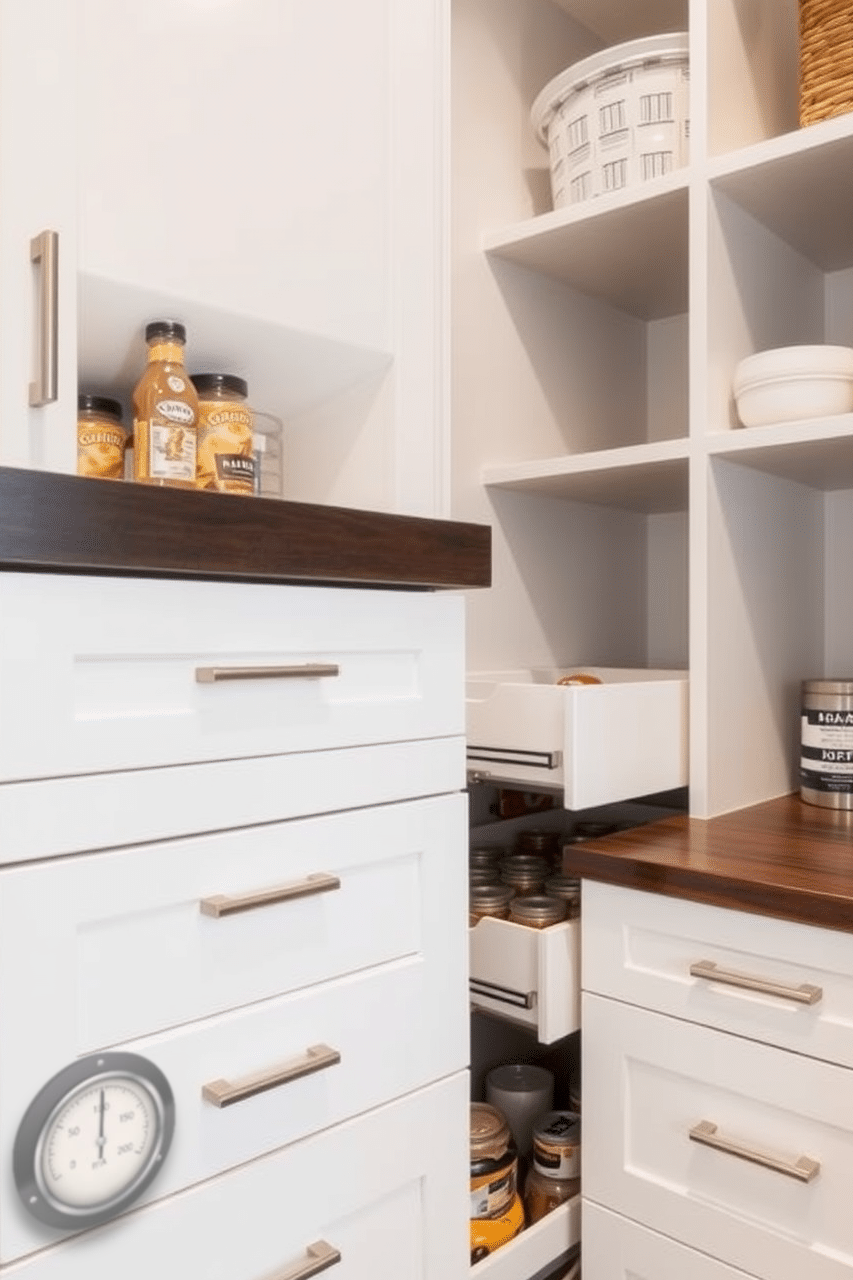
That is mA 100
